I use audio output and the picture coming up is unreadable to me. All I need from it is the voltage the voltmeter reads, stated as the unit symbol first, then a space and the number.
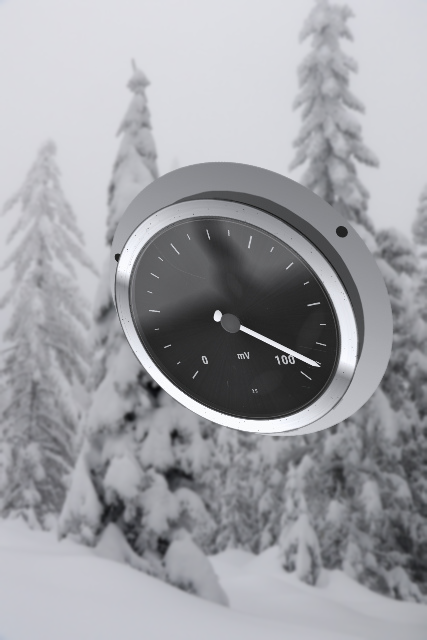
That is mV 95
